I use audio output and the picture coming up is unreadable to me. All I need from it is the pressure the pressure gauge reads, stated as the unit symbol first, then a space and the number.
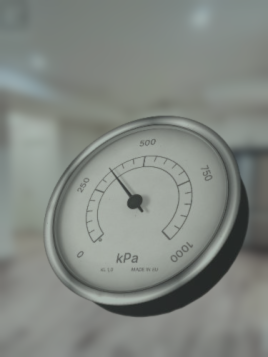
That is kPa 350
